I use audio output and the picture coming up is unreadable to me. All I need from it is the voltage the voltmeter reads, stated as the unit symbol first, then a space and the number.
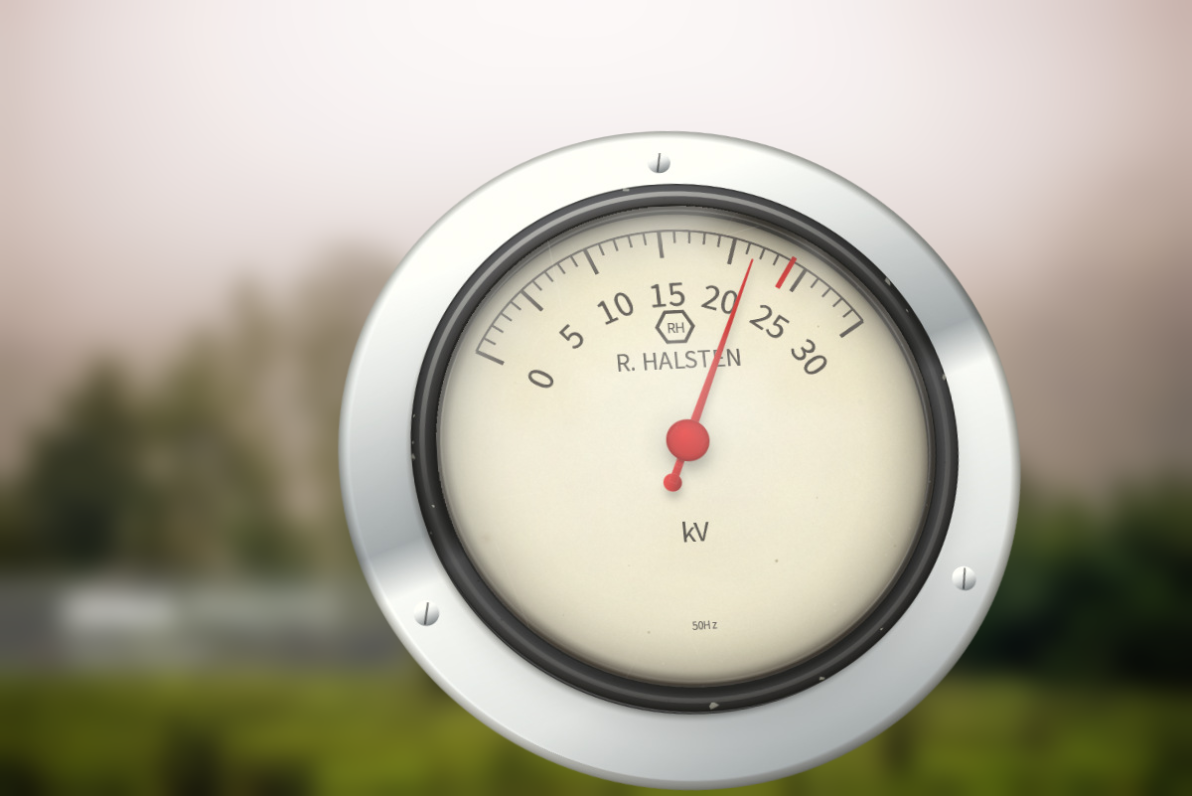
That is kV 21.5
